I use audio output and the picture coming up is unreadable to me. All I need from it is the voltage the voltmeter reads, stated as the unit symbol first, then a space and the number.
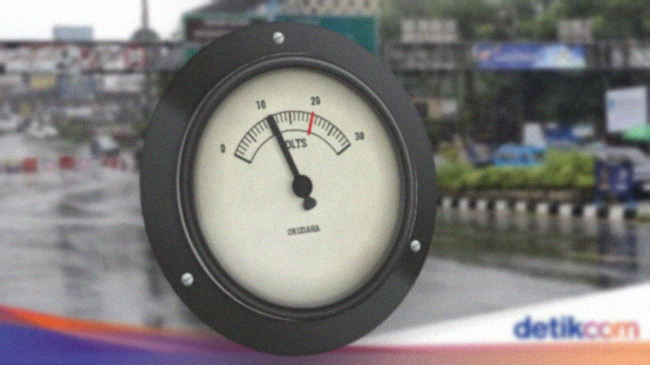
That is V 10
